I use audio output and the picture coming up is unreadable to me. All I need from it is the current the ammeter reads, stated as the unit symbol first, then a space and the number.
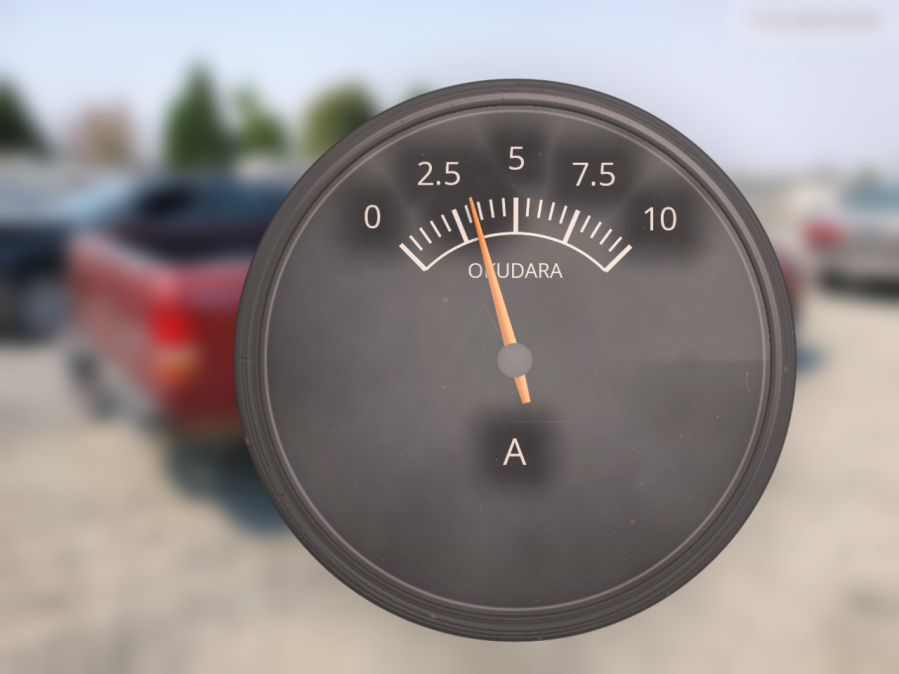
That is A 3.25
